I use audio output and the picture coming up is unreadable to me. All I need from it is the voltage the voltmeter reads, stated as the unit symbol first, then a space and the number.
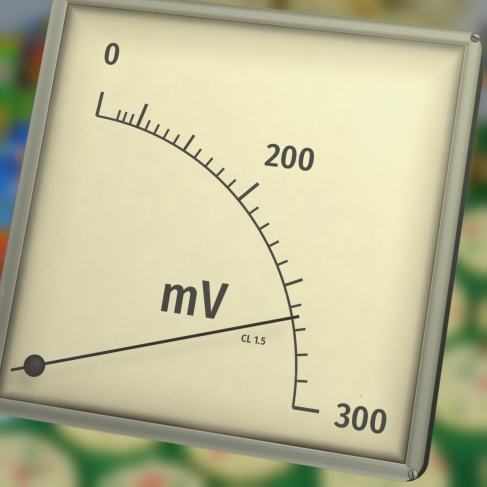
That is mV 265
